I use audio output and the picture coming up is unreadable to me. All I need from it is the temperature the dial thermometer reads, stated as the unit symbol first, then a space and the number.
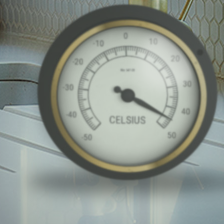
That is °C 45
